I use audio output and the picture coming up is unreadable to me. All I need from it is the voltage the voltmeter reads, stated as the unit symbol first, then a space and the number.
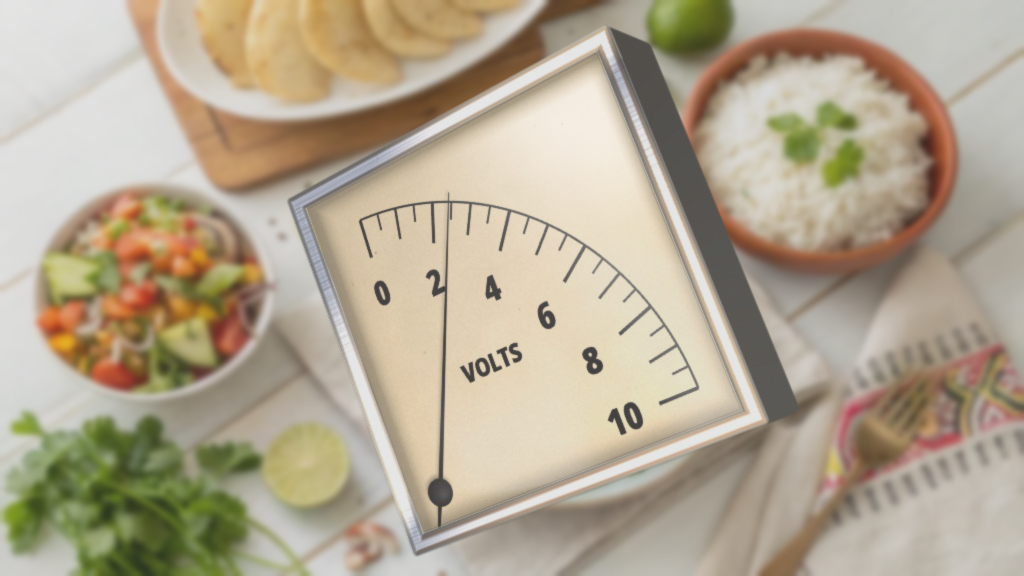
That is V 2.5
